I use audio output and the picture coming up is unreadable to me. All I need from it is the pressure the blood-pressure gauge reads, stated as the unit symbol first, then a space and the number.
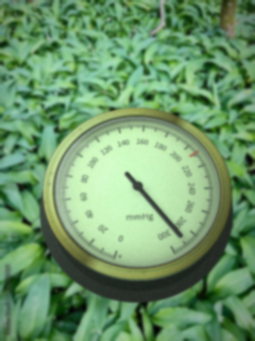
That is mmHg 290
